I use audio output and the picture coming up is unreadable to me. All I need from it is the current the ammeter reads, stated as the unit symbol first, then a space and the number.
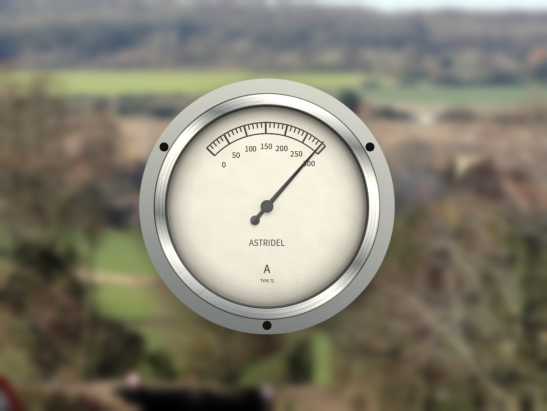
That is A 290
